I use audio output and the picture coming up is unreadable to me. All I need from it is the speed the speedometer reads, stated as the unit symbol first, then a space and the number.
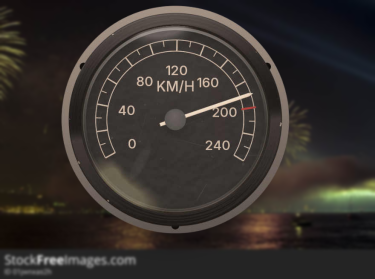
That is km/h 190
